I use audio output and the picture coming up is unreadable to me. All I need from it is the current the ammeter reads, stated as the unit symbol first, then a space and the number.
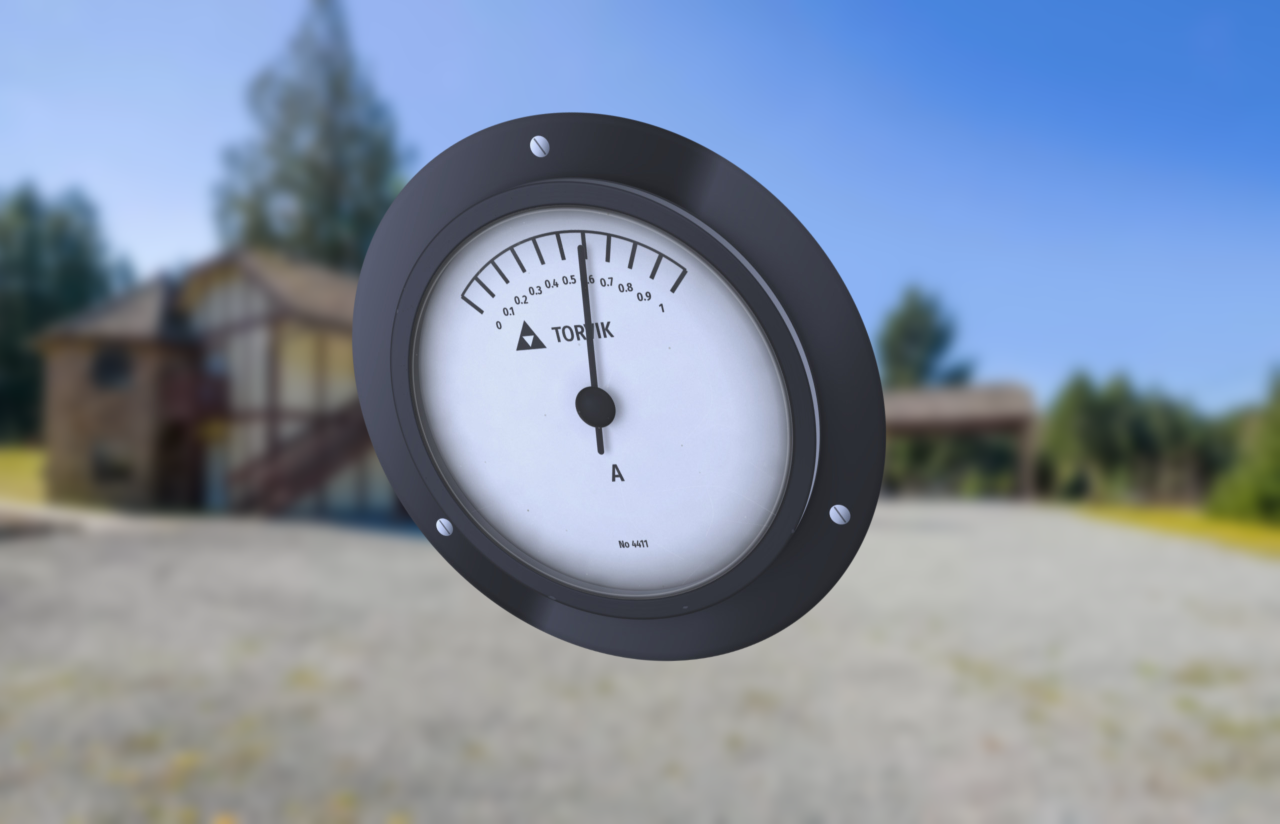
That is A 0.6
